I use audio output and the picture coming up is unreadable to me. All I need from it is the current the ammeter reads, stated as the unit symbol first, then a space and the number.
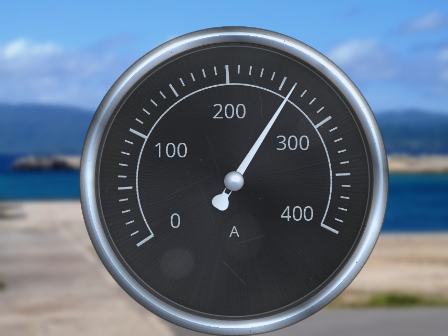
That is A 260
